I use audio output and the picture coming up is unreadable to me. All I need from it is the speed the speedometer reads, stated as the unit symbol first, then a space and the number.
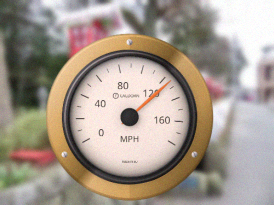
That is mph 125
